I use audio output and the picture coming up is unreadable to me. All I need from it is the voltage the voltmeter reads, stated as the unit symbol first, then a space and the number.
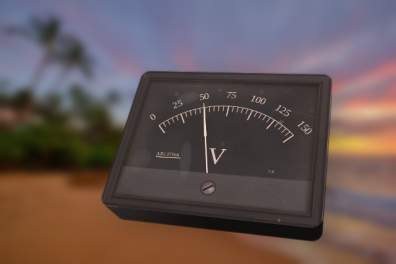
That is V 50
